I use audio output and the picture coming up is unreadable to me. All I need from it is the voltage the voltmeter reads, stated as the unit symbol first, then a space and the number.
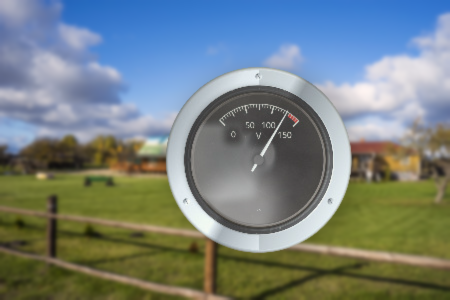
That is V 125
